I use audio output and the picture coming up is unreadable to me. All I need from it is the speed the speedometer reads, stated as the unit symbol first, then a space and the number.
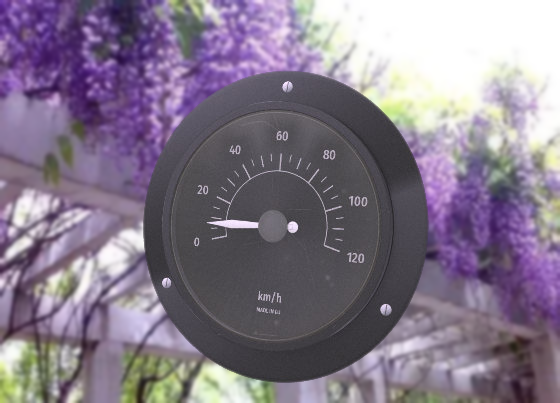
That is km/h 7.5
